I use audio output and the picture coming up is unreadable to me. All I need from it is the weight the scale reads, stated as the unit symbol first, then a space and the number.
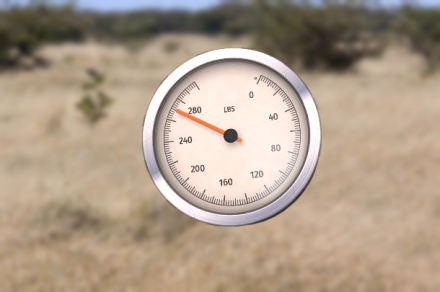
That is lb 270
